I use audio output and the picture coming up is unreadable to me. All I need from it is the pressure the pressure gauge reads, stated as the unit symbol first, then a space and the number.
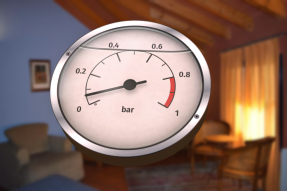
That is bar 0.05
